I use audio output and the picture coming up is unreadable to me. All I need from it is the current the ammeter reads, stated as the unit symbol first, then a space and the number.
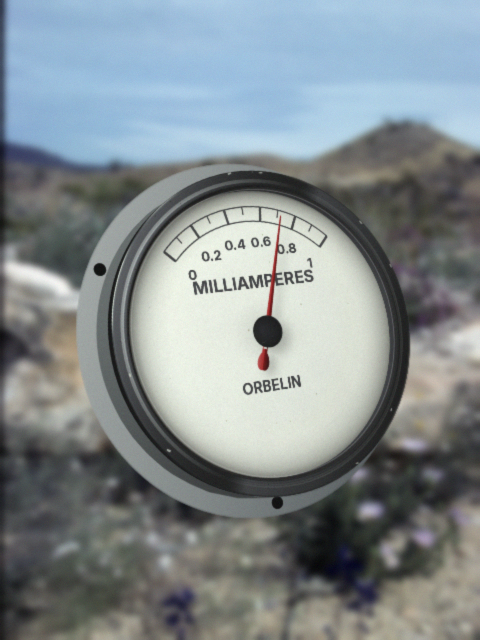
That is mA 0.7
